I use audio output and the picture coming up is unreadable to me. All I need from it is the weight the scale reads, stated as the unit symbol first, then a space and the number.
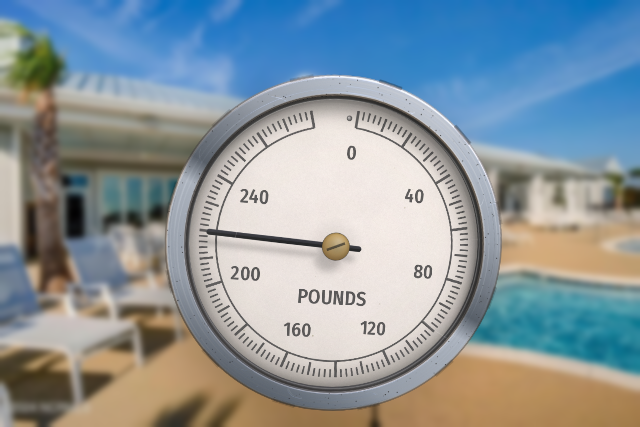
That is lb 220
